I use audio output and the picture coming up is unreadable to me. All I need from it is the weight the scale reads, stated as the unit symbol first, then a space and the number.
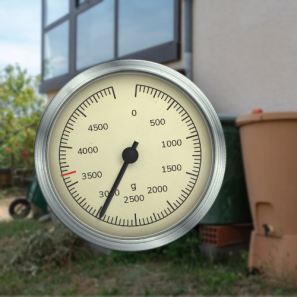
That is g 2950
